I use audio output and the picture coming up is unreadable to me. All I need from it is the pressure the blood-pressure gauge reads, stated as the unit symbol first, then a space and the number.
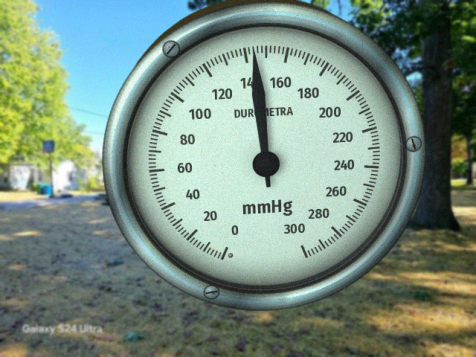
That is mmHg 144
